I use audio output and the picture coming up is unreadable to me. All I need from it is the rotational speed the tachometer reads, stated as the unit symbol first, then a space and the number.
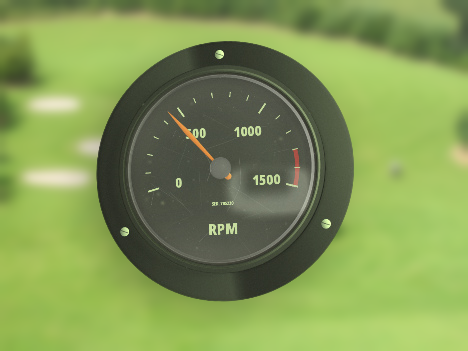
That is rpm 450
